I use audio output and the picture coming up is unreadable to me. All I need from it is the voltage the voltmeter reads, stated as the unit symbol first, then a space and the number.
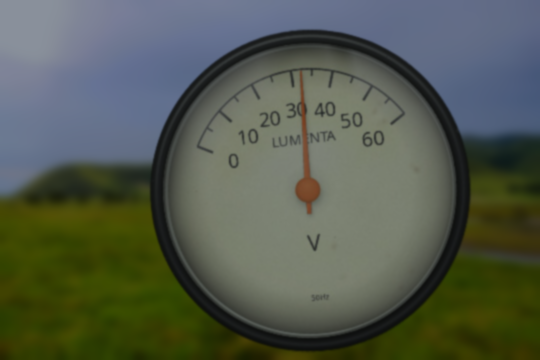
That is V 32.5
